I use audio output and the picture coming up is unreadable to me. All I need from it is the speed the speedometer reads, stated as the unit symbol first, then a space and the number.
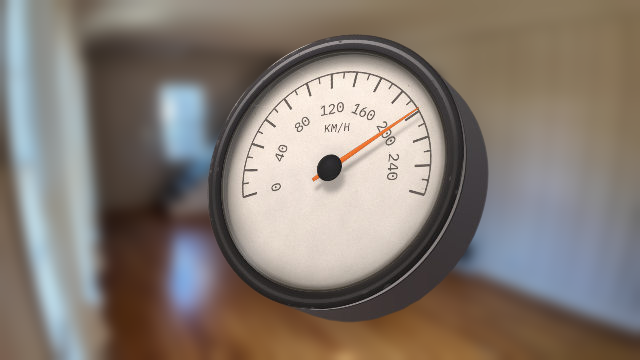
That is km/h 200
